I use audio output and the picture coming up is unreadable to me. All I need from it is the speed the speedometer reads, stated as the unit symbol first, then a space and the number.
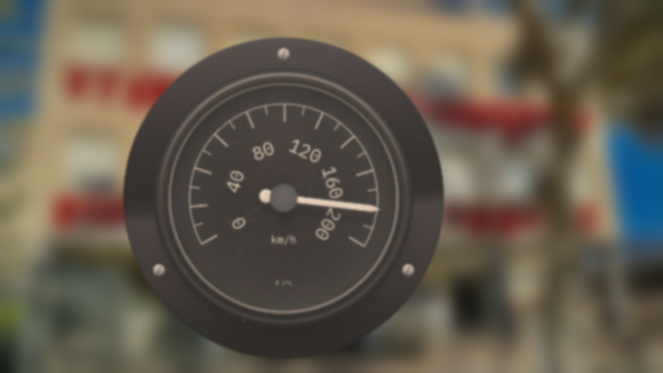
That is km/h 180
